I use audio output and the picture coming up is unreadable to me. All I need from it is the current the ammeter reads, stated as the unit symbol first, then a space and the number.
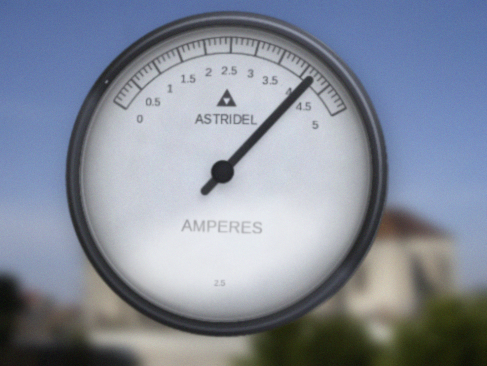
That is A 4.2
